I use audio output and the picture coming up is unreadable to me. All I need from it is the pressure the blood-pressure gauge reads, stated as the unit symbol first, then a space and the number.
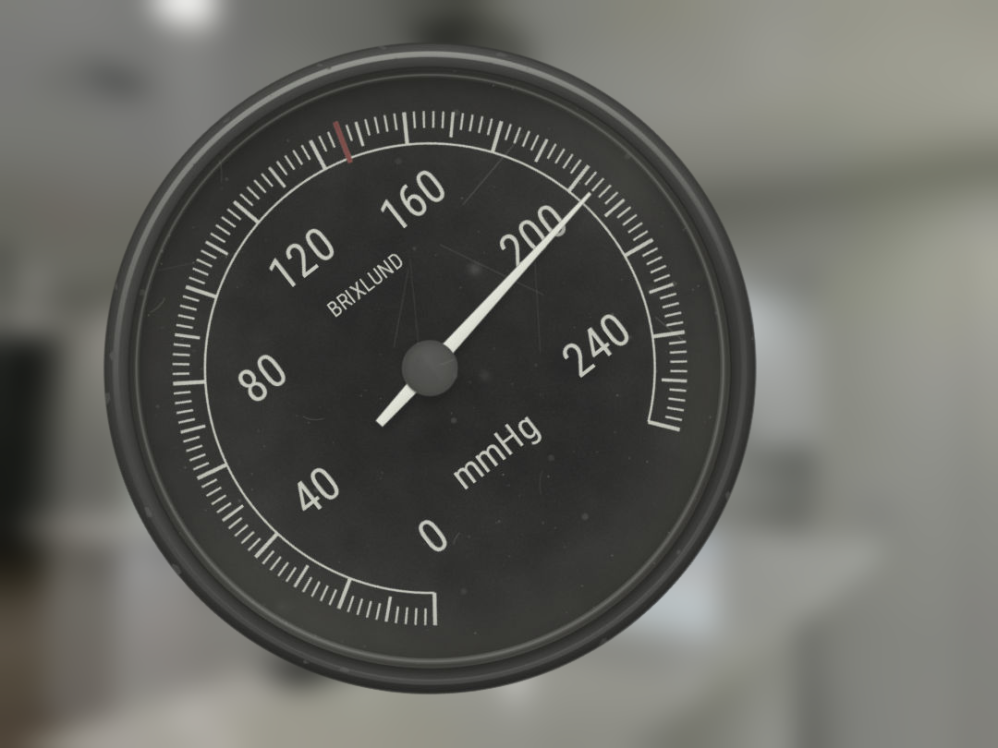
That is mmHg 204
